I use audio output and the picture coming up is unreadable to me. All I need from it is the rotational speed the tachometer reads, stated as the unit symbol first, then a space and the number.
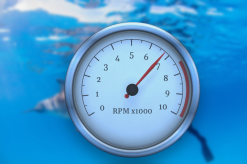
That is rpm 6750
